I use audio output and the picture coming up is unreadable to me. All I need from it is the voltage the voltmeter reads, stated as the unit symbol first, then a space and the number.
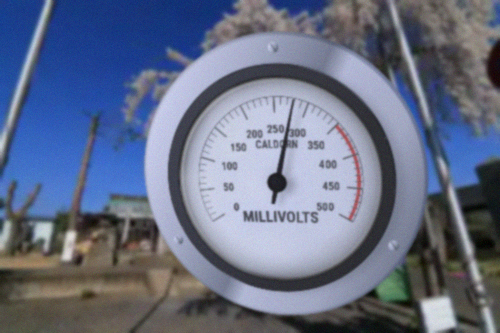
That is mV 280
